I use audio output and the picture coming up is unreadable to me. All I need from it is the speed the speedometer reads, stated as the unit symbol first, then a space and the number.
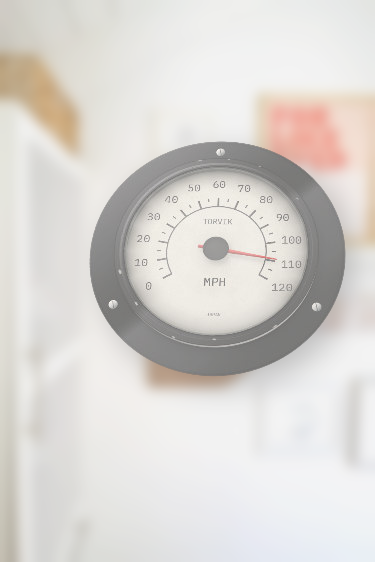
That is mph 110
